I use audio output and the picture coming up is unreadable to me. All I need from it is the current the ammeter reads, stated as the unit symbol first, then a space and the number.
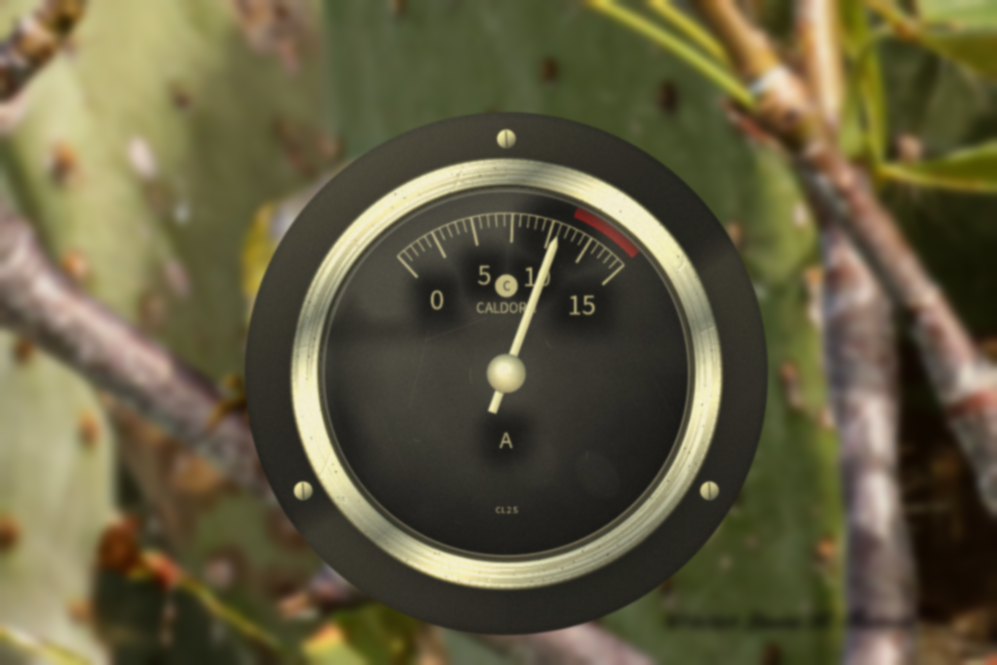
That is A 10.5
